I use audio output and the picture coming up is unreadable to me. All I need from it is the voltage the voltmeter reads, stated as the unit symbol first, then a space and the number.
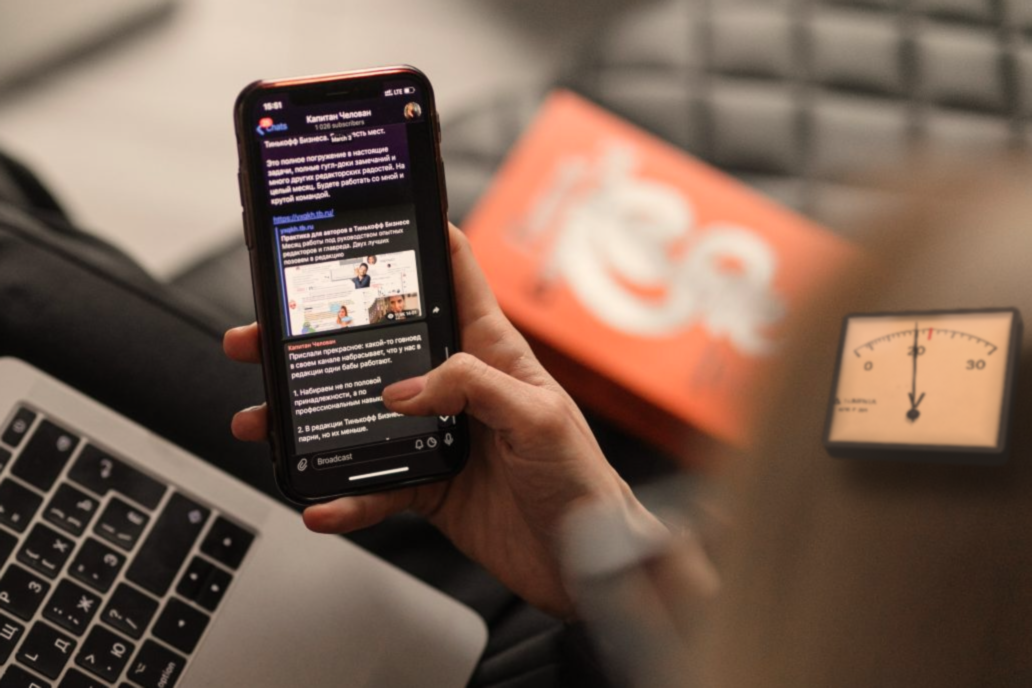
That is V 20
